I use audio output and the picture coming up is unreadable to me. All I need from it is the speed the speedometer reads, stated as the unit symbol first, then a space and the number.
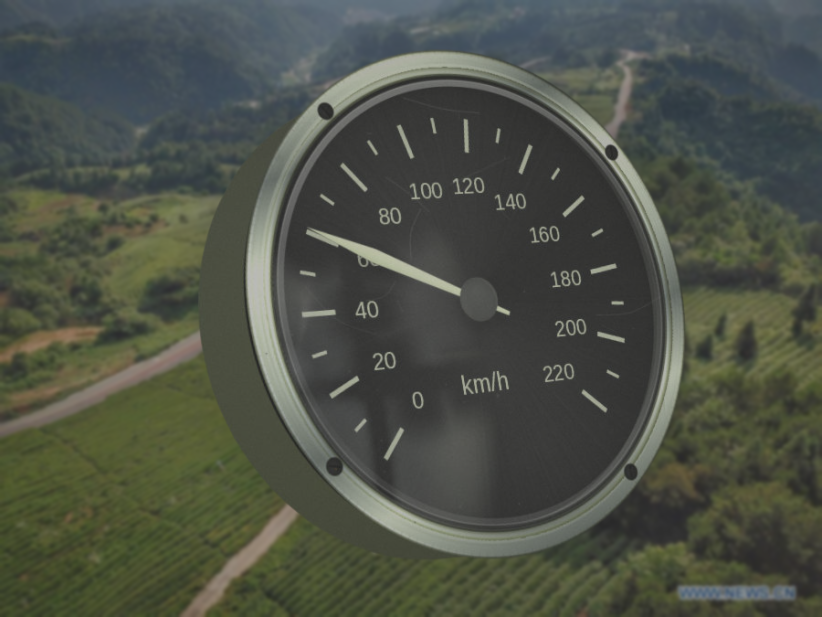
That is km/h 60
